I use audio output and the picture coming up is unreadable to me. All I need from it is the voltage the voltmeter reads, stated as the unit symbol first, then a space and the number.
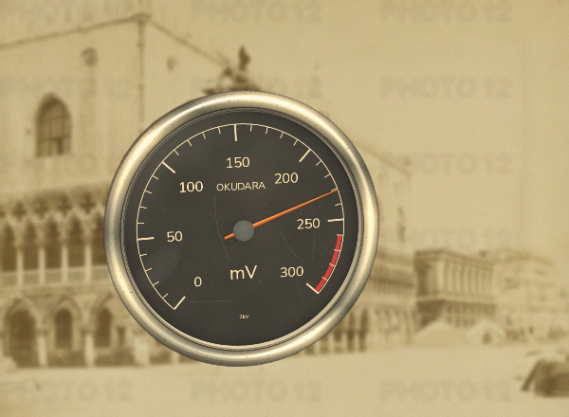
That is mV 230
